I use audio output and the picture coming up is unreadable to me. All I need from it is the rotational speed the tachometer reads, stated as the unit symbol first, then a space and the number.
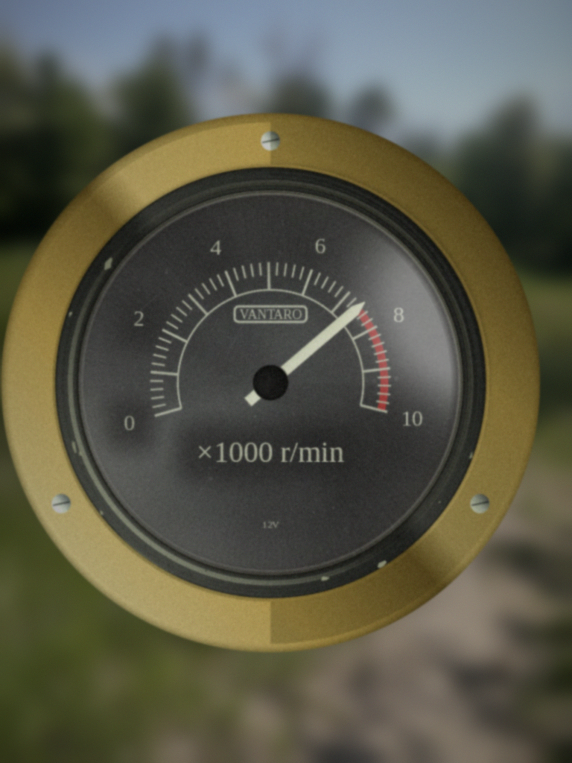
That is rpm 7400
